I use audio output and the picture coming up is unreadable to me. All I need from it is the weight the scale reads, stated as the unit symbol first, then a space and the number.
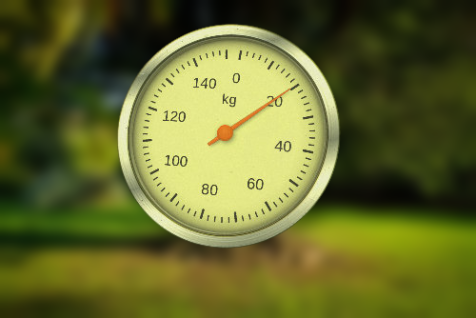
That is kg 20
